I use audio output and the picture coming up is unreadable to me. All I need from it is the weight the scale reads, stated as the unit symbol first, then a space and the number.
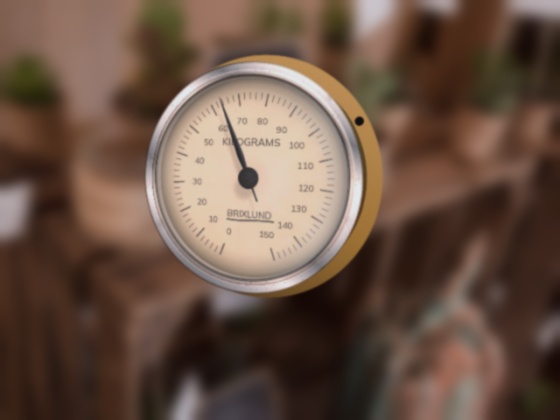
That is kg 64
